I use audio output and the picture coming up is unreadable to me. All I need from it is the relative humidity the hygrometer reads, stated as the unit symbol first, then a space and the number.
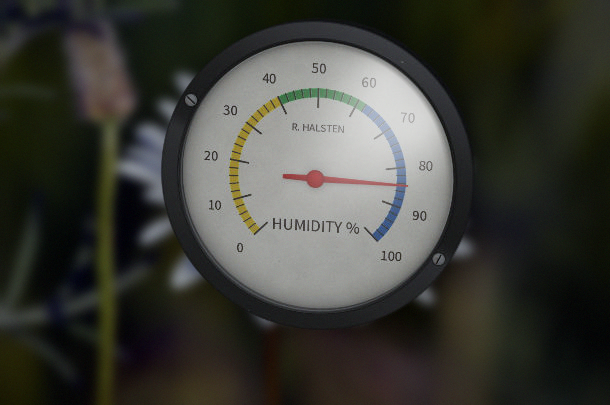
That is % 84
